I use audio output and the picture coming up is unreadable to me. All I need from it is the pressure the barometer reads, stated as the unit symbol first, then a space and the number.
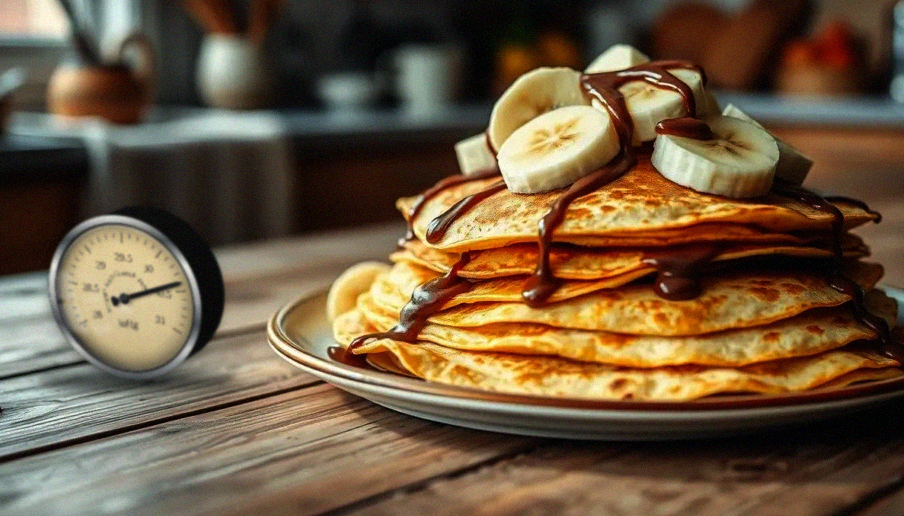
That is inHg 30.4
